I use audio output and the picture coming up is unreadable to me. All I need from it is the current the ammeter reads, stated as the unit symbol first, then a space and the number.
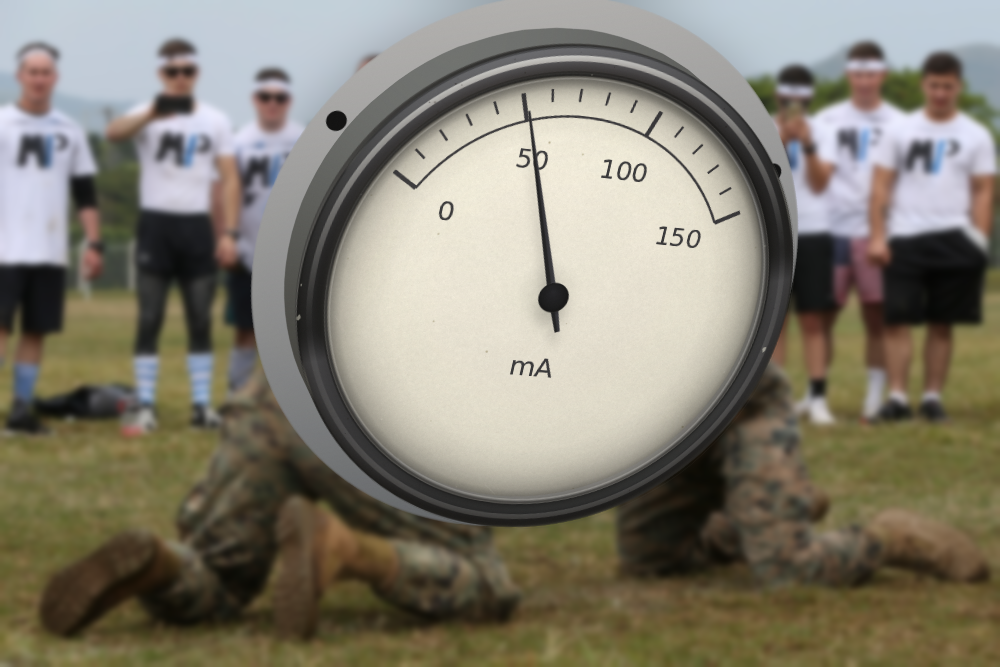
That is mA 50
